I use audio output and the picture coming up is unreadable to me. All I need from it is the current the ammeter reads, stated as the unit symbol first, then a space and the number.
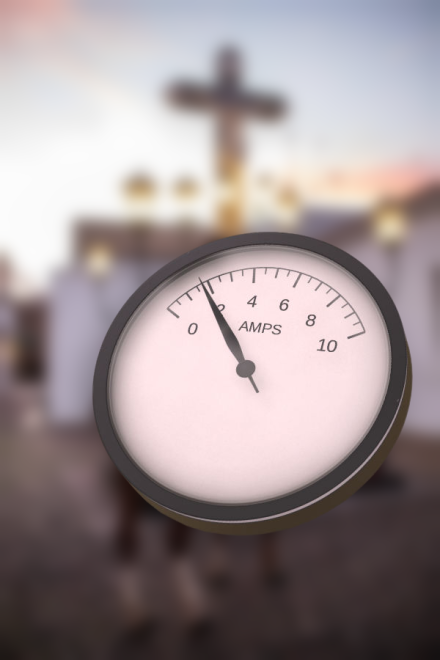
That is A 1.75
